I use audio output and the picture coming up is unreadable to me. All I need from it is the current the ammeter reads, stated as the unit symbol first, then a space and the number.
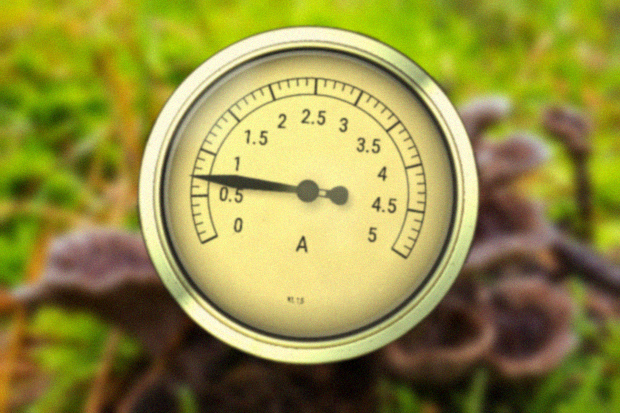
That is A 0.7
